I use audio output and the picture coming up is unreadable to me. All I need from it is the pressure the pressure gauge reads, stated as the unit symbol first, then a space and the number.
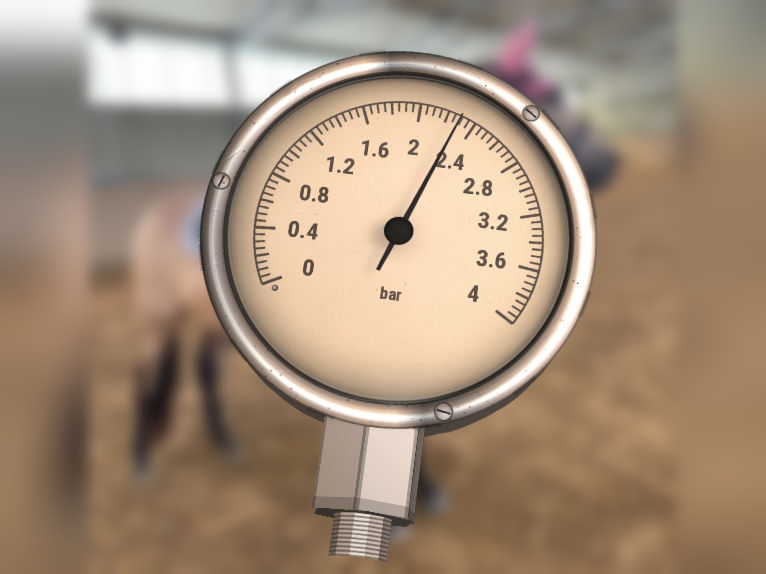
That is bar 2.3
